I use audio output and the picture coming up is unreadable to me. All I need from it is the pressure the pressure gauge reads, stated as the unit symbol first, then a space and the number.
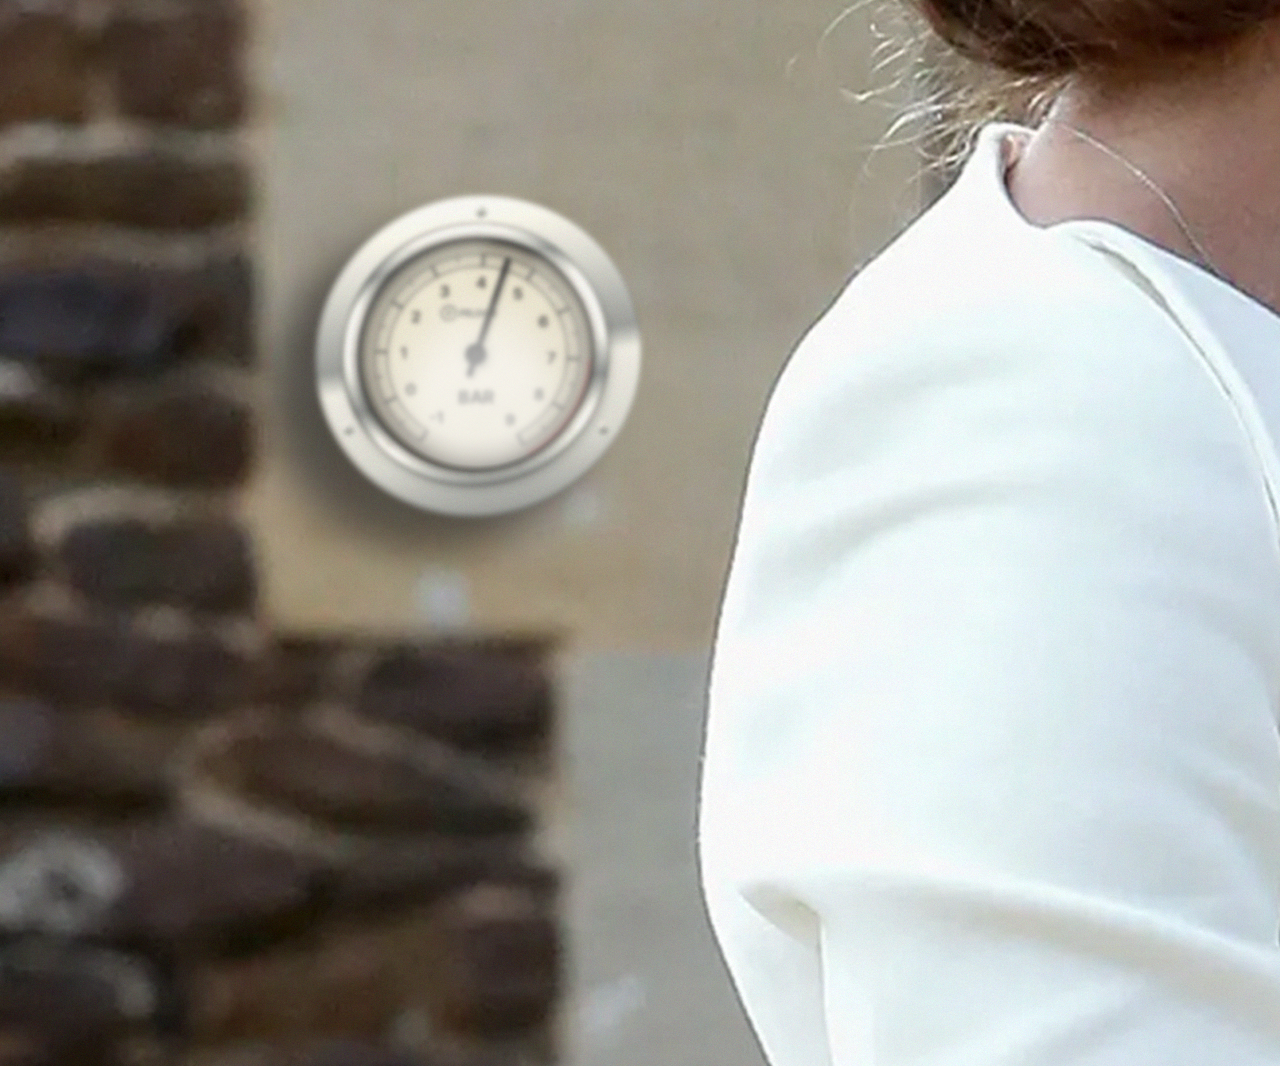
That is bar 4.5
